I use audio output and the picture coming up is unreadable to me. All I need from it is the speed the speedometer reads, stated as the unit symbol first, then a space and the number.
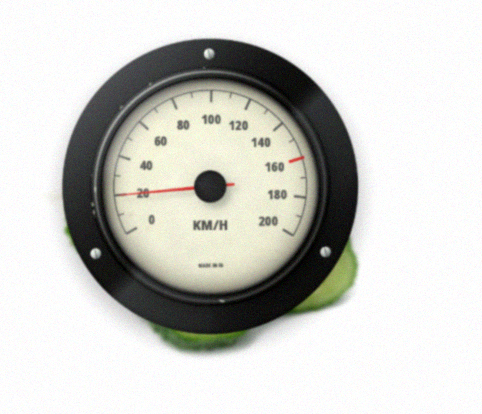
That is km/h 20
